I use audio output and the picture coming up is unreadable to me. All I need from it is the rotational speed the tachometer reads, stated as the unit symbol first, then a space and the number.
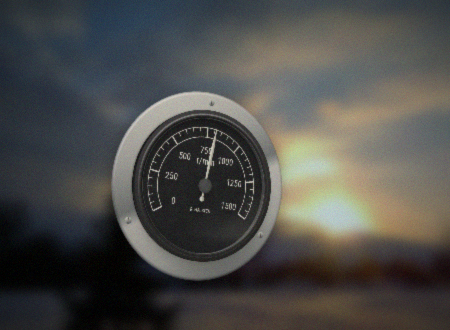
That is rpm 800
